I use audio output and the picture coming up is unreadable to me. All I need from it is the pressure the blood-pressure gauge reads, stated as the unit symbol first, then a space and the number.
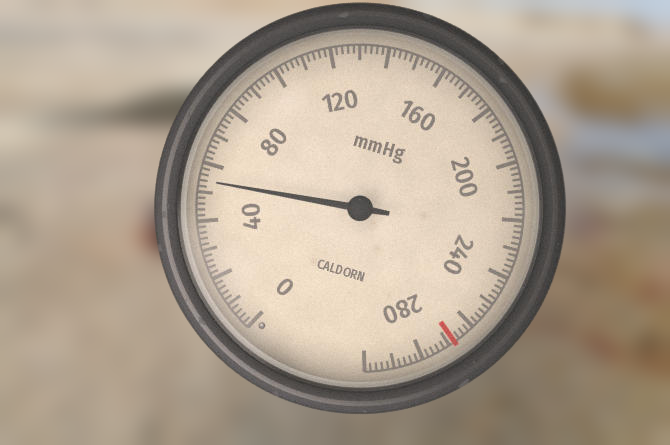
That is mmHg 54
